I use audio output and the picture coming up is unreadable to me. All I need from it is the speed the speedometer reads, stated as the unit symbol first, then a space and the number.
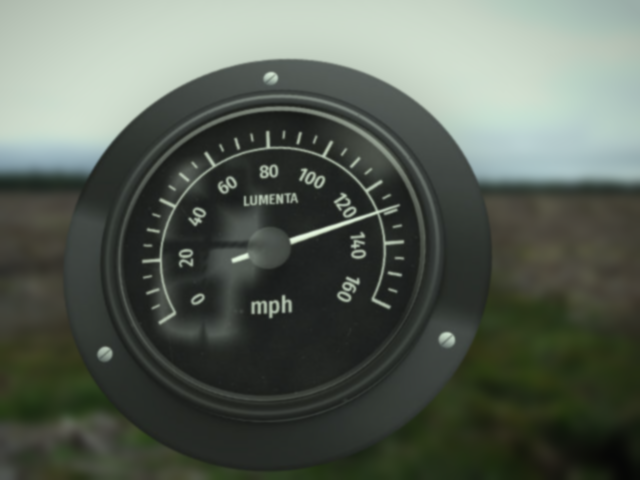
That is mph 130
